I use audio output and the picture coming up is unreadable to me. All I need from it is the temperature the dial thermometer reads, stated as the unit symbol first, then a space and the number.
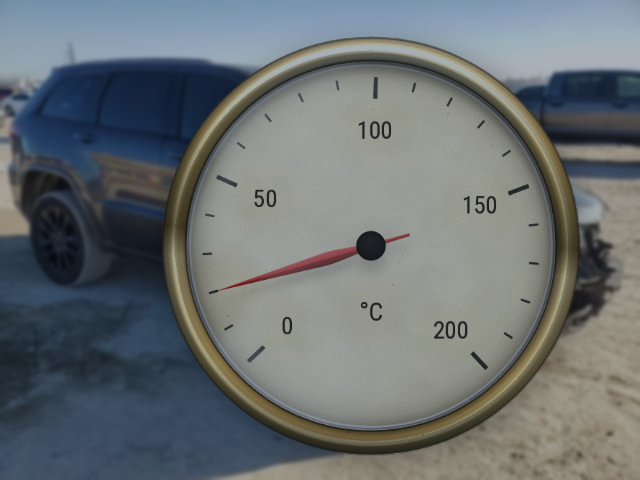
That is °C 20
